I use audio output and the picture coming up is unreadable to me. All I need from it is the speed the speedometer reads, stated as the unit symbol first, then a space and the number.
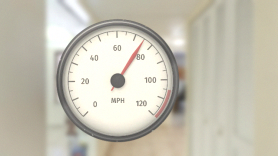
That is mph 75
